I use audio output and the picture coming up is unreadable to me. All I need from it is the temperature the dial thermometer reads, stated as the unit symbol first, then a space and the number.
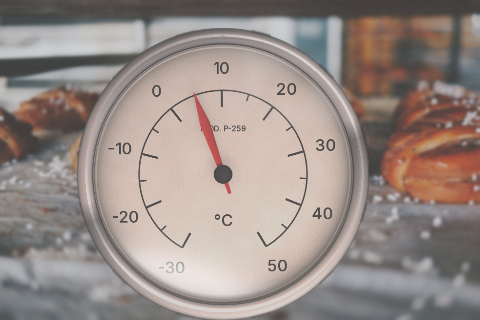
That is °C 5
